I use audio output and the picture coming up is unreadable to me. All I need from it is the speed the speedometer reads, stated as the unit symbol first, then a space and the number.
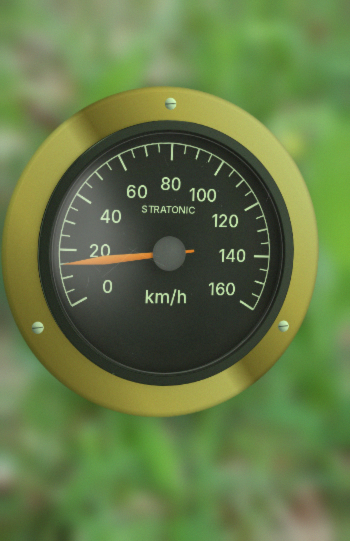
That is km/h 15
